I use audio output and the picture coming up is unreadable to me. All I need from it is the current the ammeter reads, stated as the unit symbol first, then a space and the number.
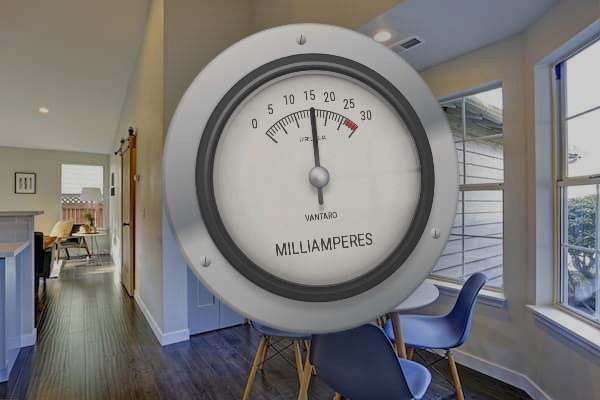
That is mA 15
